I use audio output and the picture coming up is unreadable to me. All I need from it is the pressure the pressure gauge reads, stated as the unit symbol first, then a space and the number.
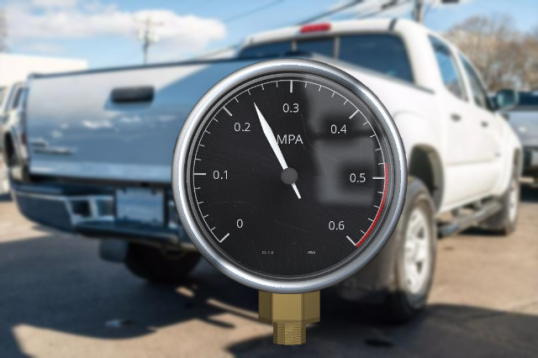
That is MPa 0.24
